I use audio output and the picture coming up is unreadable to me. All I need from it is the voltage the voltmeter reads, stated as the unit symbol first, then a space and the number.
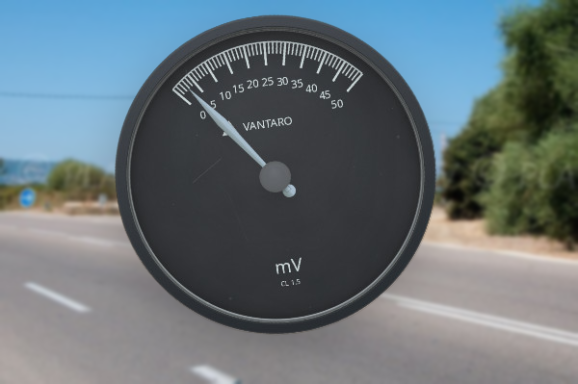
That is mV 3
